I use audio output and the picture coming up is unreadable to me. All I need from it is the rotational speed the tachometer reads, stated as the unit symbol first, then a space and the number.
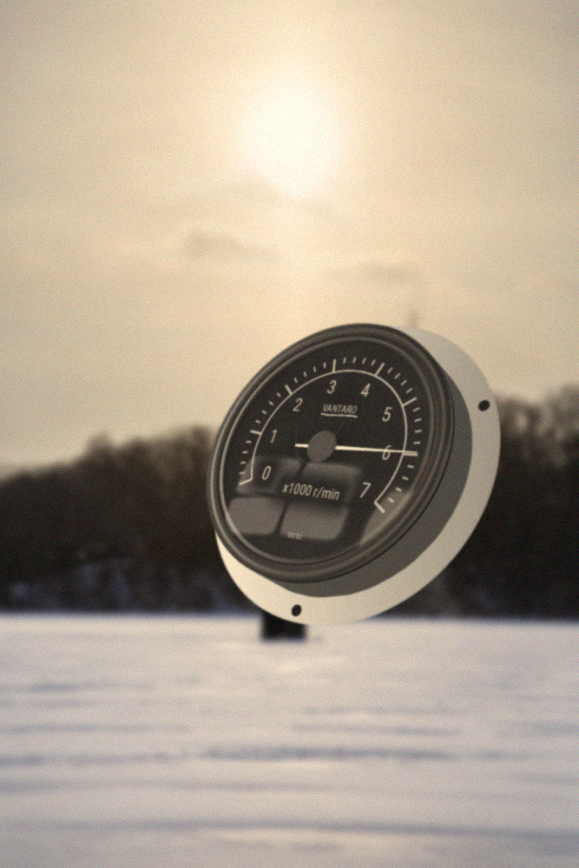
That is rpm 6000
